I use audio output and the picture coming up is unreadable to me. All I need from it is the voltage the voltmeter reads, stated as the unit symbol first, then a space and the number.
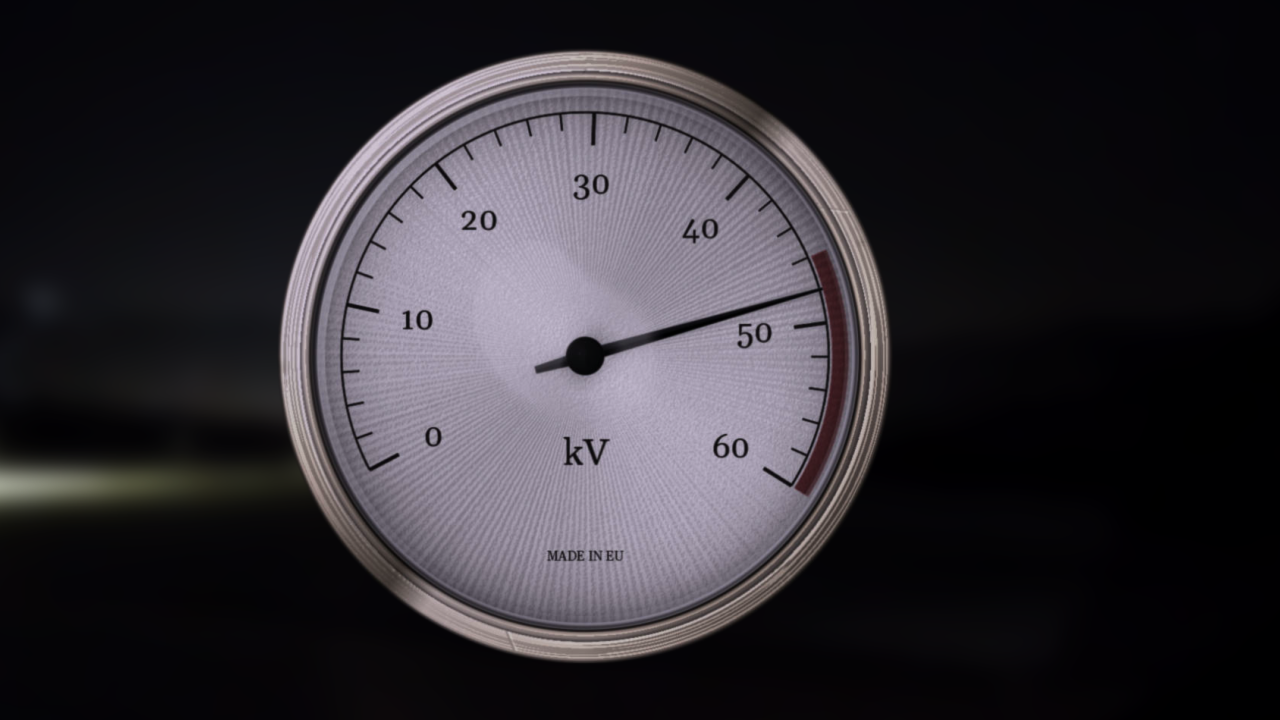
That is kV 48
